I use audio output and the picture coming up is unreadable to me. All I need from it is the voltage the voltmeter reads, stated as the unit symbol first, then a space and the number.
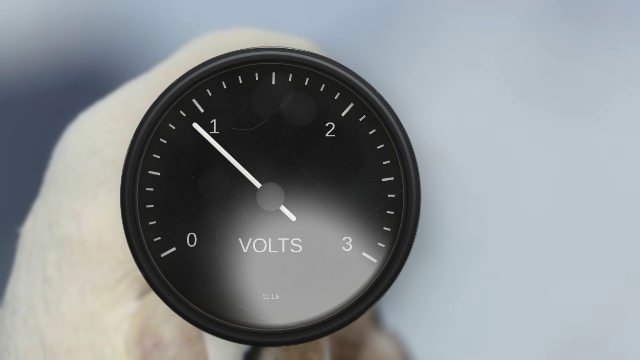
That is V 0.9
